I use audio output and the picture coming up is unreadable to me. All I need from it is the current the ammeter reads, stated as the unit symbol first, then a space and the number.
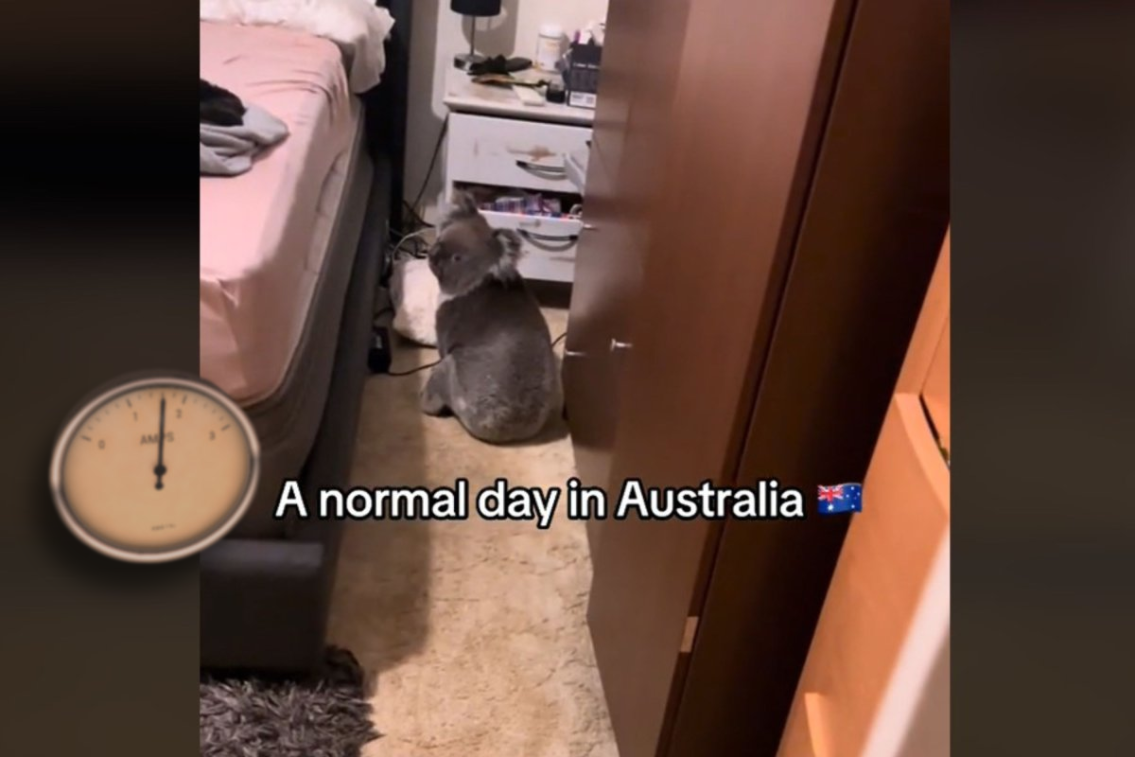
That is A 1.6
